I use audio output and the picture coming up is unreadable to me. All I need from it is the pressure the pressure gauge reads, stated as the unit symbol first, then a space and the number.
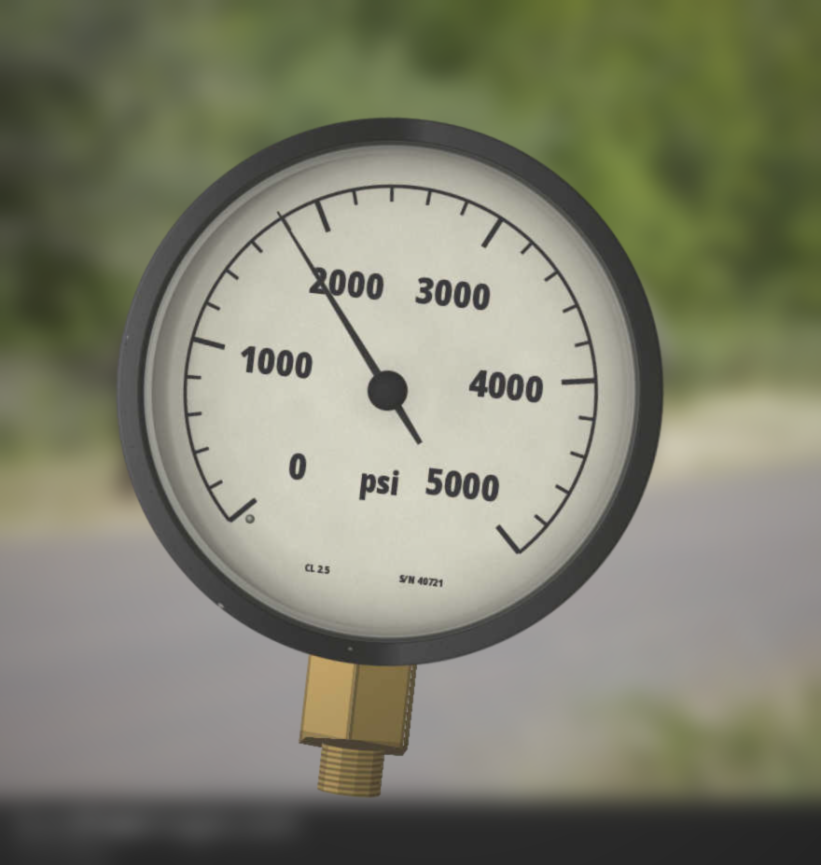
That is psi 1800
